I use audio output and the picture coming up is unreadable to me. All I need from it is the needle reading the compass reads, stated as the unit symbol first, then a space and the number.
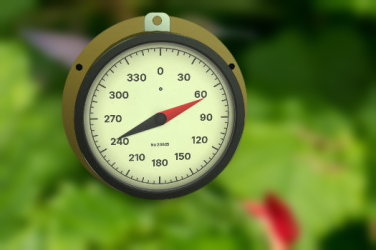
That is ° 65
